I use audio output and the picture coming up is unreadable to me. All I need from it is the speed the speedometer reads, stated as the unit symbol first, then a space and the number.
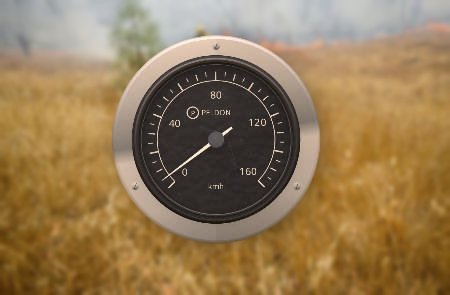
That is km/h 5
